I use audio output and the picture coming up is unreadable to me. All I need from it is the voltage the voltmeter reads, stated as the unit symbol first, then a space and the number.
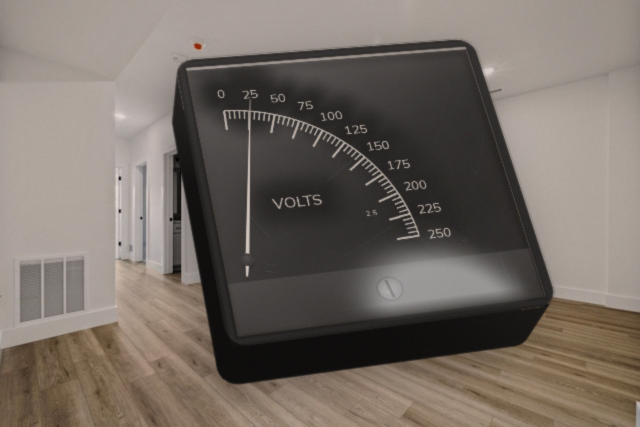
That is V 25
